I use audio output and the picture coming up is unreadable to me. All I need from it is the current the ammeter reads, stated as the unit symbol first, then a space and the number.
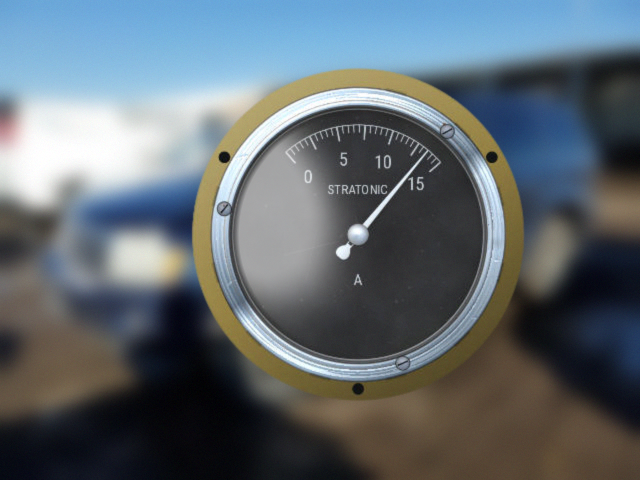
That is A 13.5
